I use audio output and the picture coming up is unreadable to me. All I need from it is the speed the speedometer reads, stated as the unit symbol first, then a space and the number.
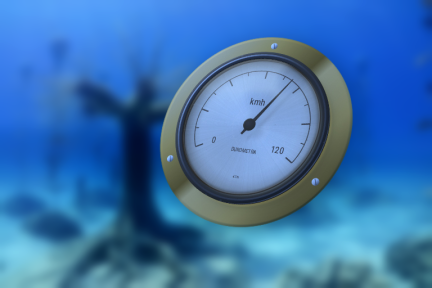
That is km/h 75
